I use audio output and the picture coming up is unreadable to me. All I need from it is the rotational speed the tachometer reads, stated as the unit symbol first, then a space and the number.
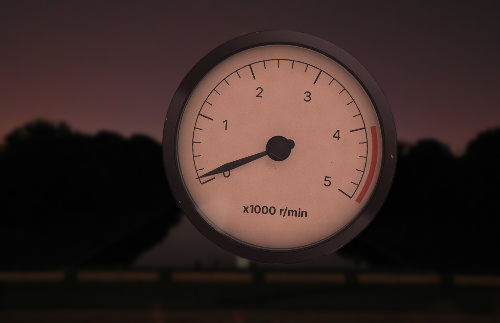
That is rpm 100
